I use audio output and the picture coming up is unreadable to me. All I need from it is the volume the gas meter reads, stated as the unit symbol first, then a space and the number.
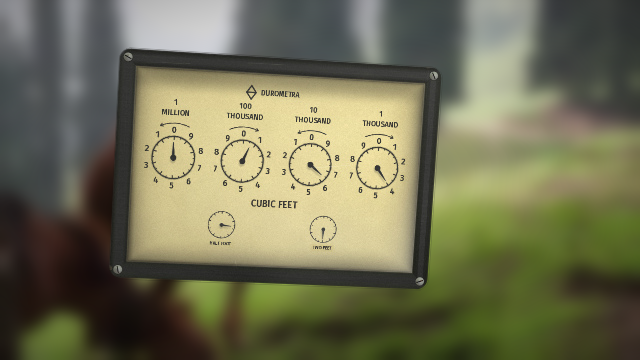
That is ft³ 6400
